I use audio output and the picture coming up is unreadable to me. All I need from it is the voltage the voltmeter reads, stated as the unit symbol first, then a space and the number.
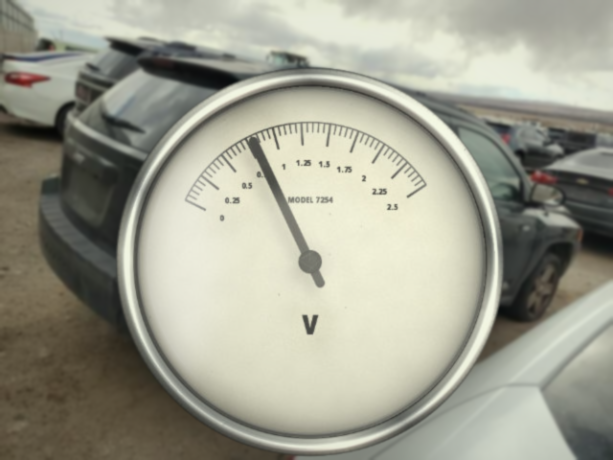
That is V 0.8
